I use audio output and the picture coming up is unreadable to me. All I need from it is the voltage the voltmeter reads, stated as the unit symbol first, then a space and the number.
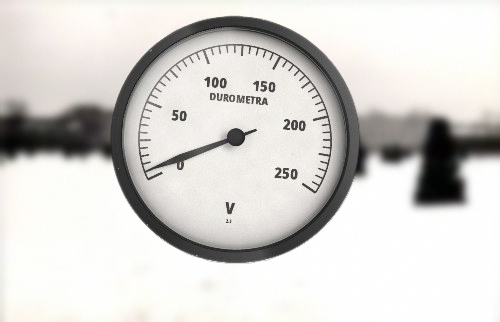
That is V 5
